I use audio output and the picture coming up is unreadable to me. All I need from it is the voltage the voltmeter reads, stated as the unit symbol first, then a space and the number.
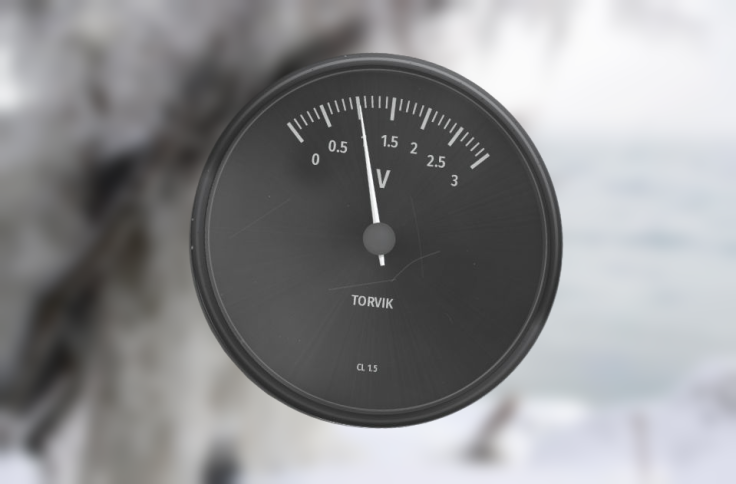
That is V 1
